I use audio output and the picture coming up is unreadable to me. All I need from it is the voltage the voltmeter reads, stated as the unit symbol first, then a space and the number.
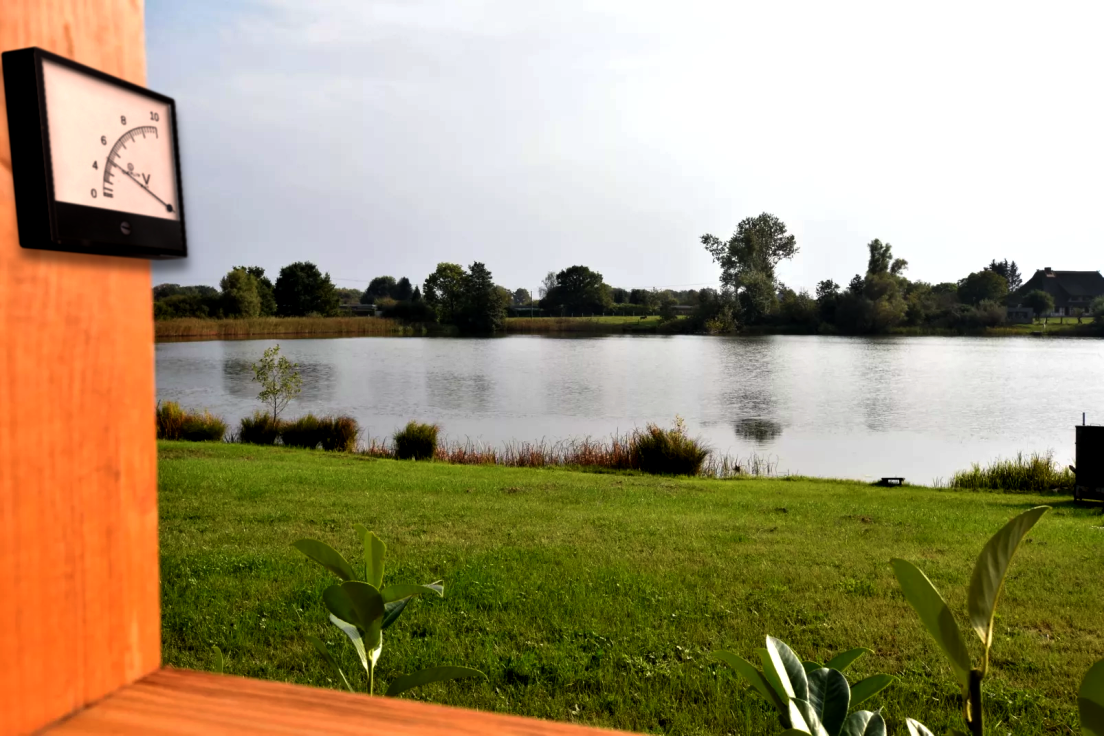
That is V 5
